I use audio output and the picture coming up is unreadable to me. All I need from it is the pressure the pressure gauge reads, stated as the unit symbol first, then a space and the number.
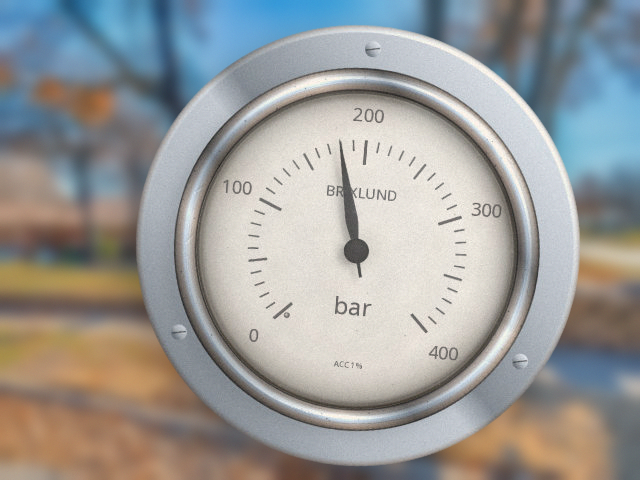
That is bar 180
